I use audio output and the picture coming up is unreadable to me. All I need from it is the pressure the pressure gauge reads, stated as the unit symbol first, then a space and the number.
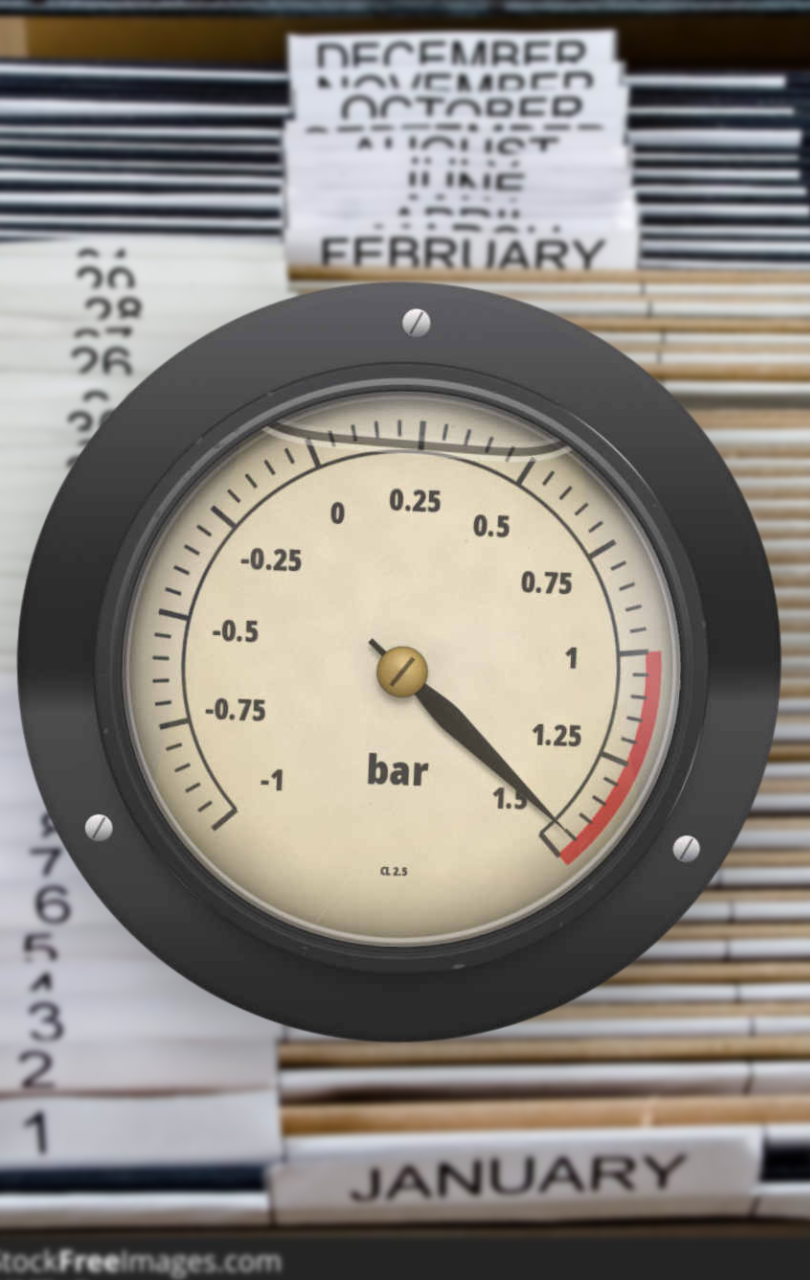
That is bar 1.45
